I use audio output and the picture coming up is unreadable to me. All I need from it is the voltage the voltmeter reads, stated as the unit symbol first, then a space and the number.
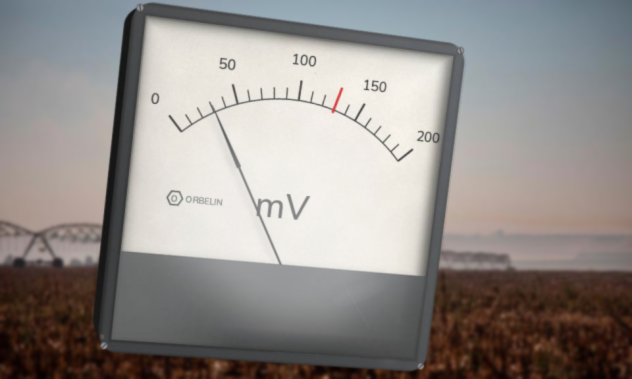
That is mV 30
